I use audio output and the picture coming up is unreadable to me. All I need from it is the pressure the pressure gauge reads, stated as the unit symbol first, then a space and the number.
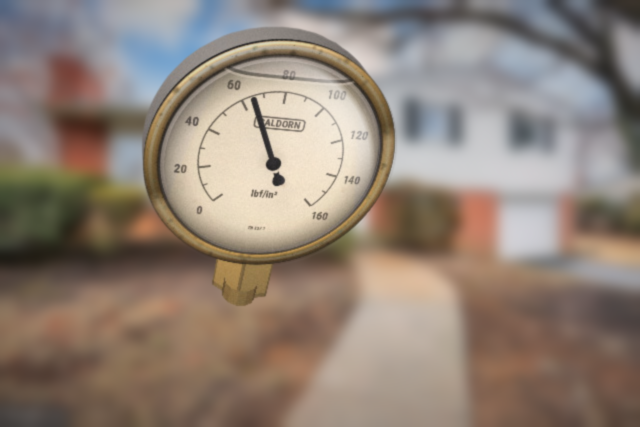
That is psi 65
